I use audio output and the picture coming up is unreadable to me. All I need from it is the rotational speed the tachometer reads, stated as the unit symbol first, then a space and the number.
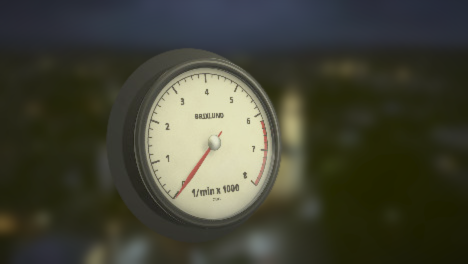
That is rpm 0
